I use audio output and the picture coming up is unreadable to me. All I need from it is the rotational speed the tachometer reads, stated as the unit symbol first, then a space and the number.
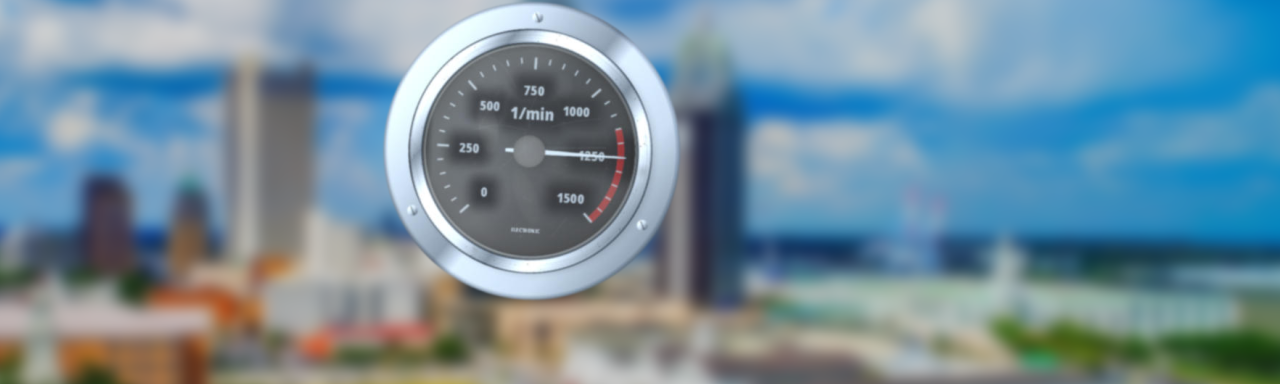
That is rpm 1250
